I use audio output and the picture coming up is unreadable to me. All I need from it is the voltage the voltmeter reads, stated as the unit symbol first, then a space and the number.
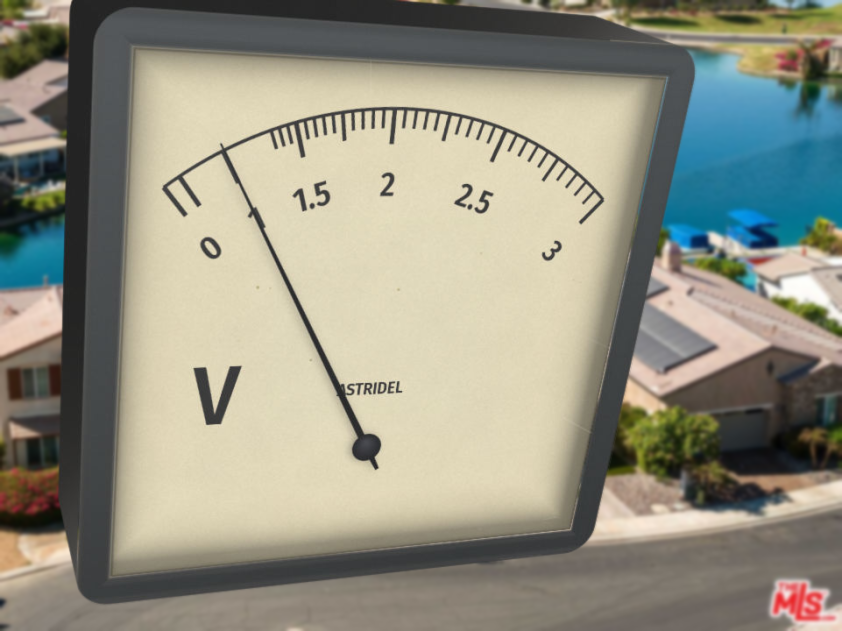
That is V 1
